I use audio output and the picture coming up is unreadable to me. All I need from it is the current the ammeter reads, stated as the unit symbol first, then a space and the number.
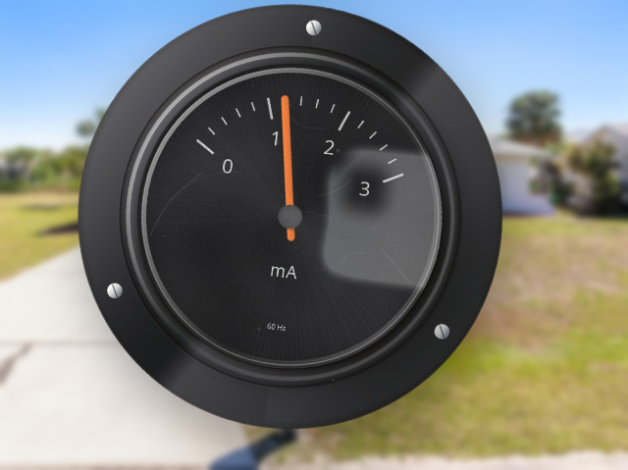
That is mA 1.2
